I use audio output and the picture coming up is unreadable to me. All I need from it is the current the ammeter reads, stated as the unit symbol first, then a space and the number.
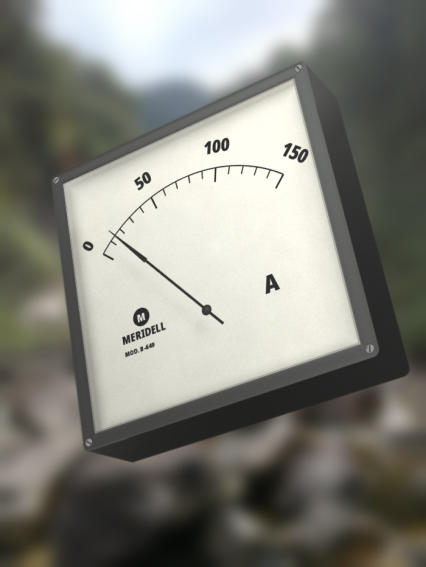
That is A 15
